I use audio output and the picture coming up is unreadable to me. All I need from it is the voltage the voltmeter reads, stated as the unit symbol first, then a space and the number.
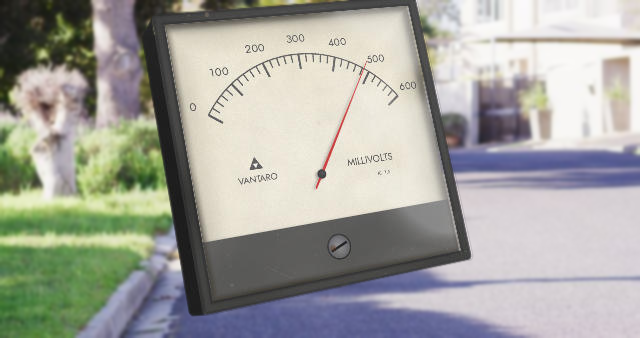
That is mV 480
